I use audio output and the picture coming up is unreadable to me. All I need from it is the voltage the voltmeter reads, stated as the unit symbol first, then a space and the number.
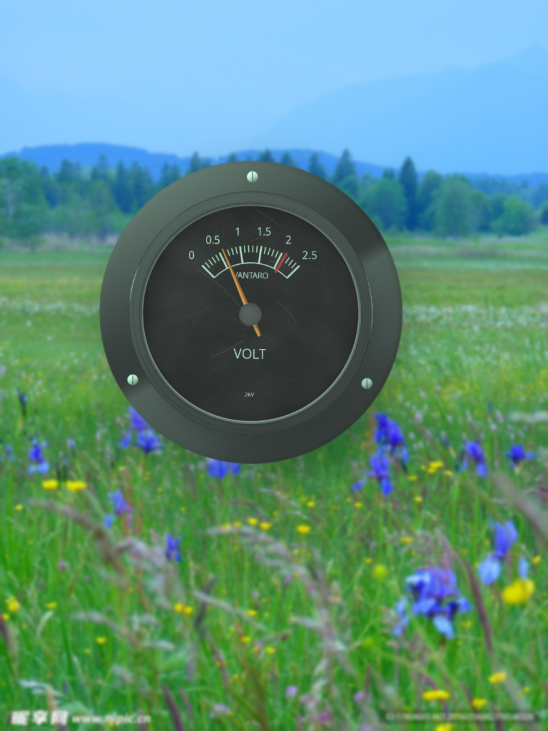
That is V 0.6
